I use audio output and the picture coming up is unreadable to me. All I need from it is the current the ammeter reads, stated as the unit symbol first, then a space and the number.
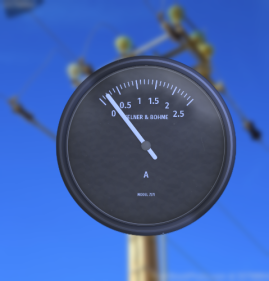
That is A 0.2
